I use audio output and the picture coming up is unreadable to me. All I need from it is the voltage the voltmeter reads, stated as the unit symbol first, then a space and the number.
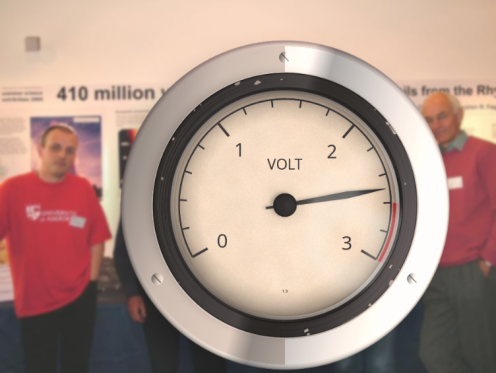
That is V 2.5
